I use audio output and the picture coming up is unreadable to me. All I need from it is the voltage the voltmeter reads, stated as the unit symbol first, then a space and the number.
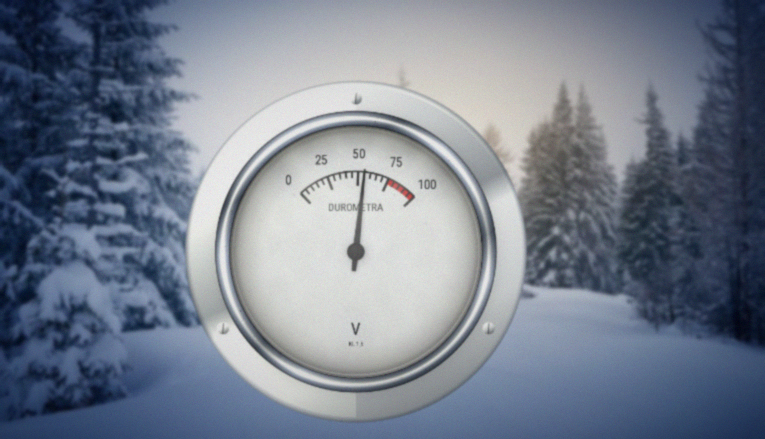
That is V 55
